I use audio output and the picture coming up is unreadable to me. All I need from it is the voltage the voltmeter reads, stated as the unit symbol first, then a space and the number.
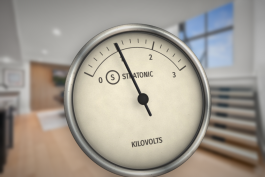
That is kV 1
